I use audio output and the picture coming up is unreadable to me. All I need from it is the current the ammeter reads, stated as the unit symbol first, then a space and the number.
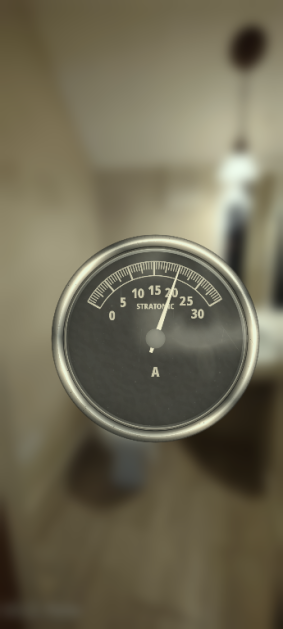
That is A 20
